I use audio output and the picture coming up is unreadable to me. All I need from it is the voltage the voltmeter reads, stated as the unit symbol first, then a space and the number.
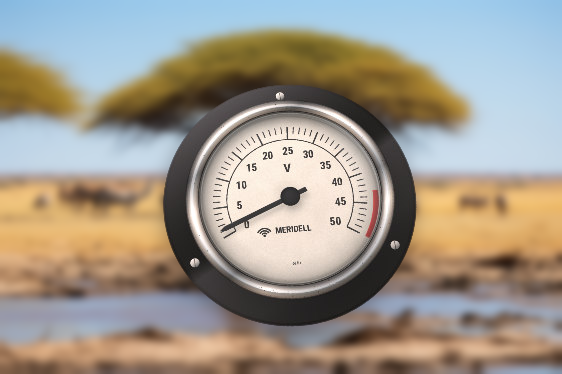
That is V 1
